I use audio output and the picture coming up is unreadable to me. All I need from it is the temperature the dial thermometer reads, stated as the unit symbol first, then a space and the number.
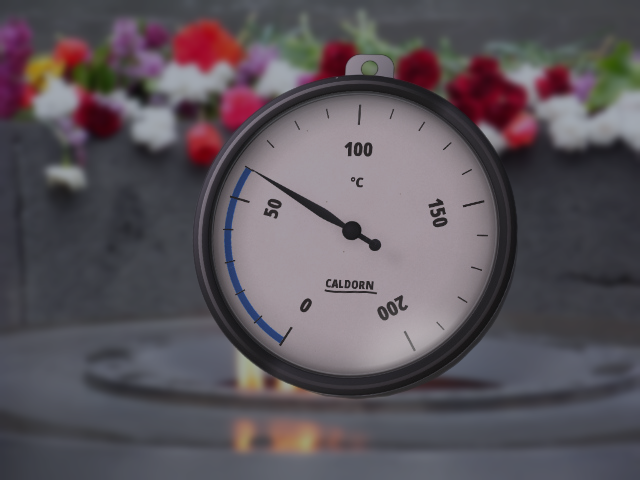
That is °C 60
